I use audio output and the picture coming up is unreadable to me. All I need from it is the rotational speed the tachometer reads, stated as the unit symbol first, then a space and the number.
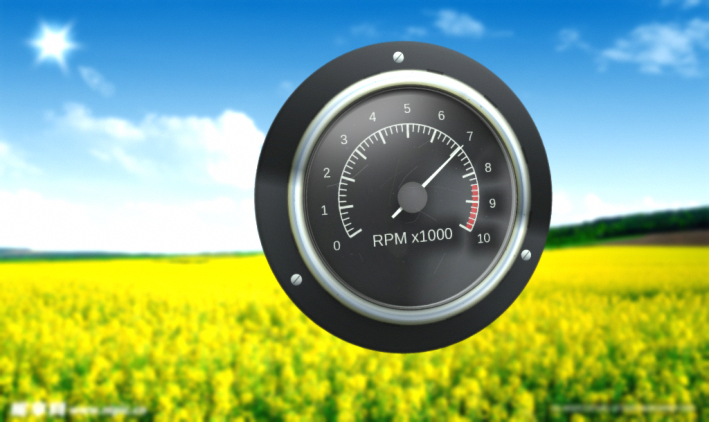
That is rpm 7000
